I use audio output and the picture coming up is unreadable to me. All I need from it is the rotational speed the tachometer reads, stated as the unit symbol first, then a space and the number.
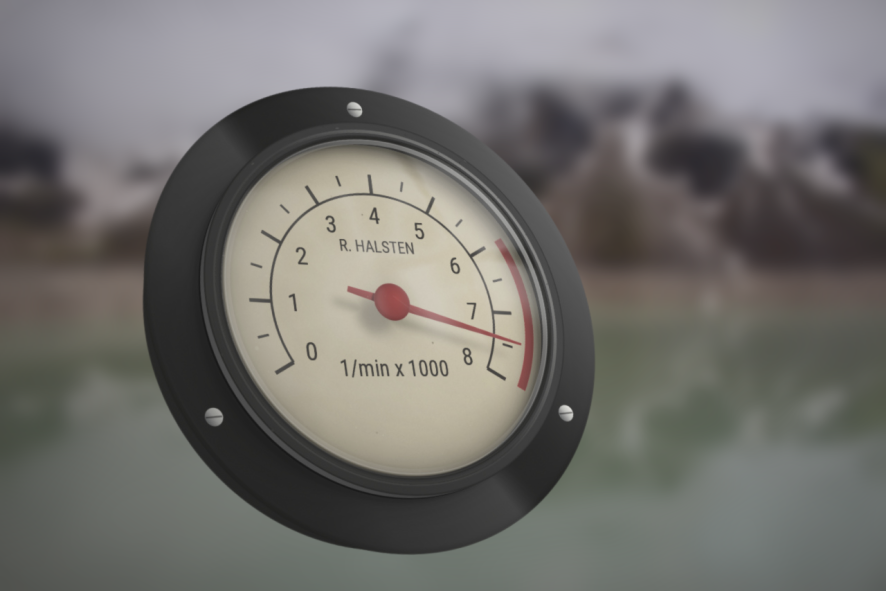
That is rpm 7500
